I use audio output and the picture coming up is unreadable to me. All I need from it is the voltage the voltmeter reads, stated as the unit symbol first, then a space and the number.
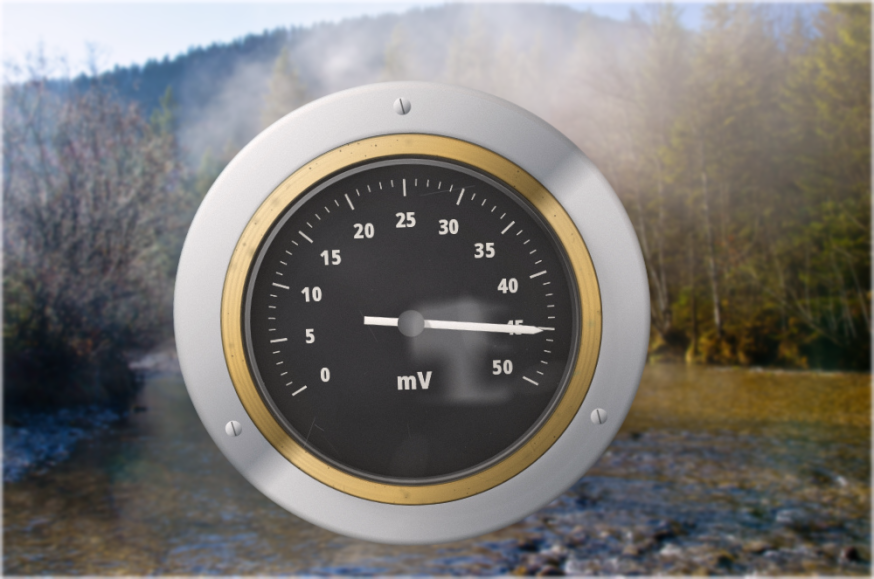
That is mV 45
